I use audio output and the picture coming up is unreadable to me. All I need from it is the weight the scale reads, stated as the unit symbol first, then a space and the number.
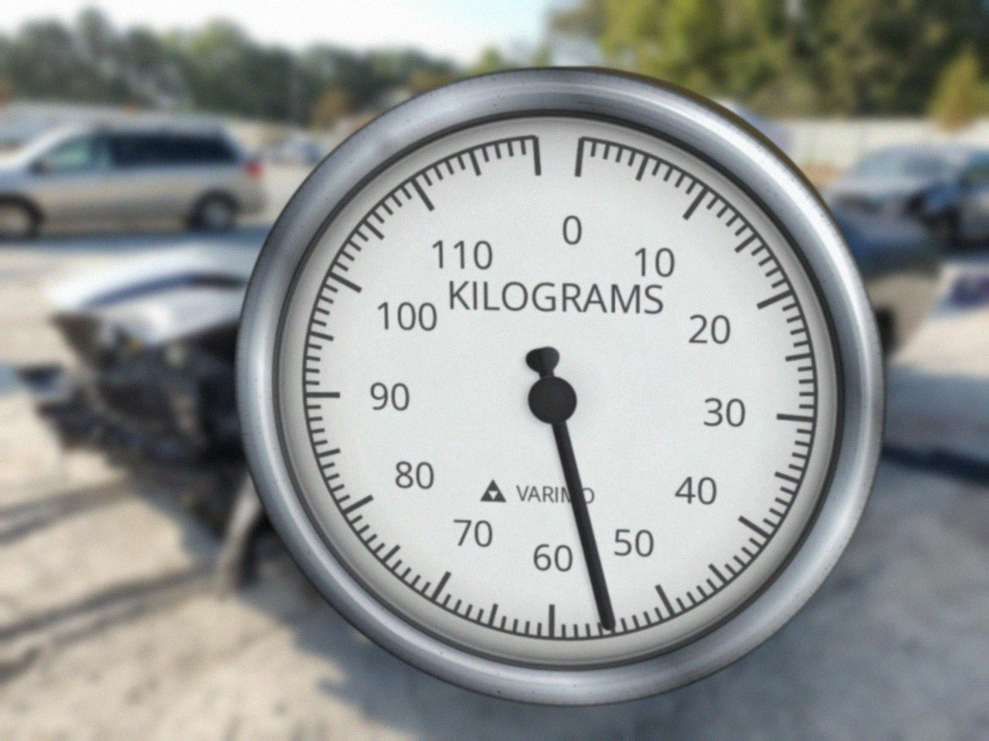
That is kg 55
